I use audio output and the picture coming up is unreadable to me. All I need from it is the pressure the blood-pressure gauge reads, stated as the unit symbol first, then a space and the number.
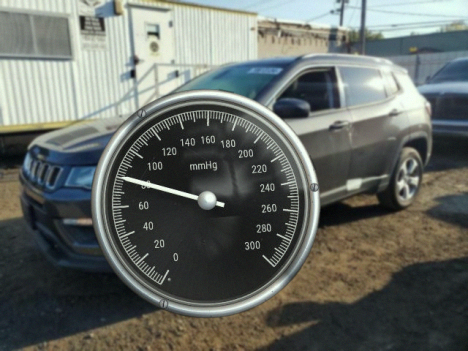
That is mmHg 80
